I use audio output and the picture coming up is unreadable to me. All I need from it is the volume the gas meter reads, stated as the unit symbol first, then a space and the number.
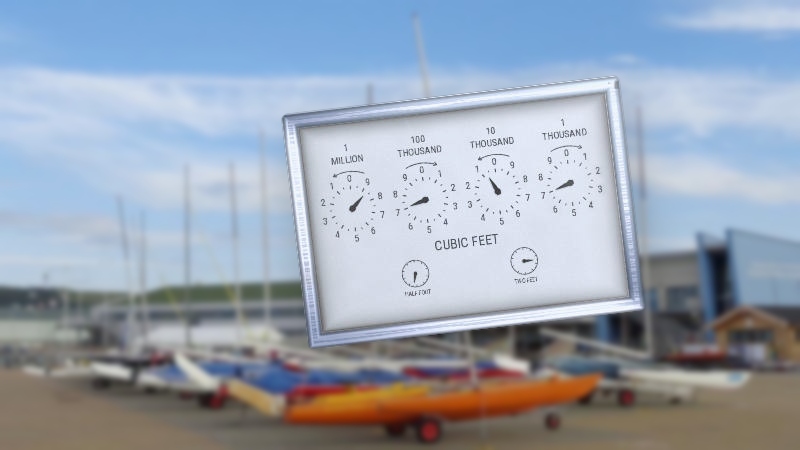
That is ft³ 870700
